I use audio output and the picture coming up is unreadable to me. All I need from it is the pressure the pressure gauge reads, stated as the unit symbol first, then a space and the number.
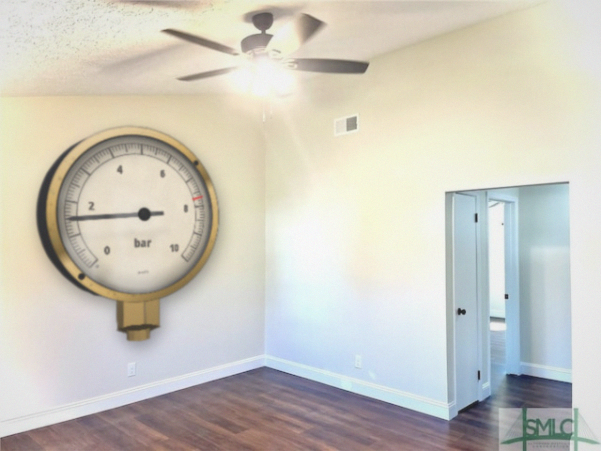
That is bar 1.5
